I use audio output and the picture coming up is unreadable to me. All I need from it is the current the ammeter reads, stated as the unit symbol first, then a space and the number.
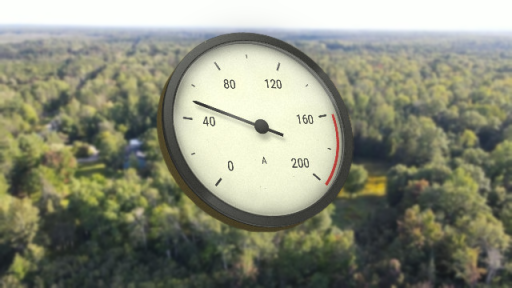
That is A 50
